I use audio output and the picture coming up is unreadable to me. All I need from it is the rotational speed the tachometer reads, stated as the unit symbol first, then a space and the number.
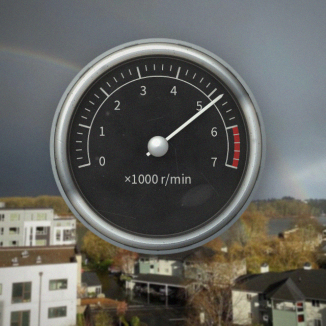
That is rpm 5200
